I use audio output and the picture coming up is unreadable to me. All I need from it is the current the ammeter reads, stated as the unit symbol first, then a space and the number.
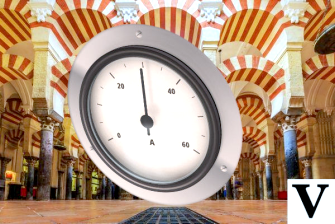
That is A 30
